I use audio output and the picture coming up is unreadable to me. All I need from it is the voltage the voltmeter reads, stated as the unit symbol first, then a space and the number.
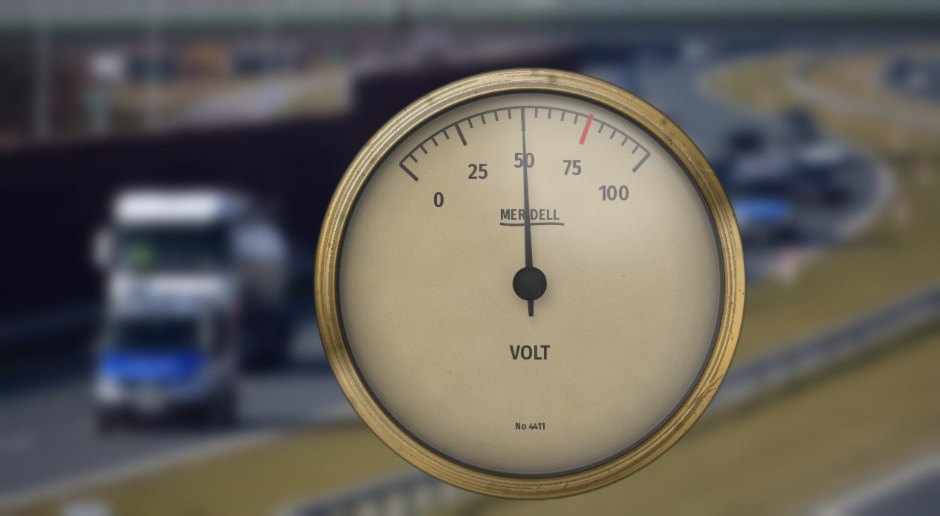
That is V 50
